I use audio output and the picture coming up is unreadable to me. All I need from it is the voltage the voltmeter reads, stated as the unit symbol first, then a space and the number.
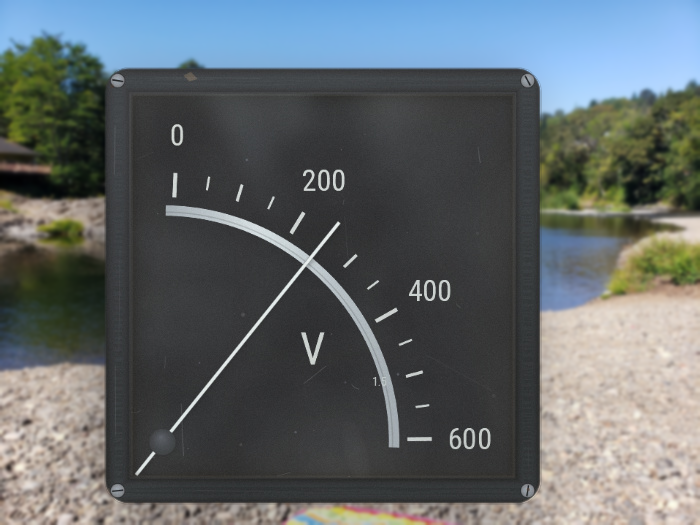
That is V 250
